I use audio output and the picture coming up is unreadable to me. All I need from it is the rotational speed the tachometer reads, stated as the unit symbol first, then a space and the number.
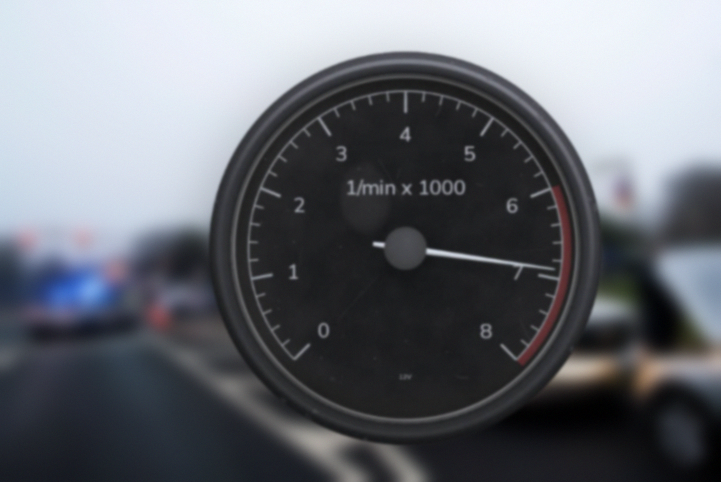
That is rpm 6900
